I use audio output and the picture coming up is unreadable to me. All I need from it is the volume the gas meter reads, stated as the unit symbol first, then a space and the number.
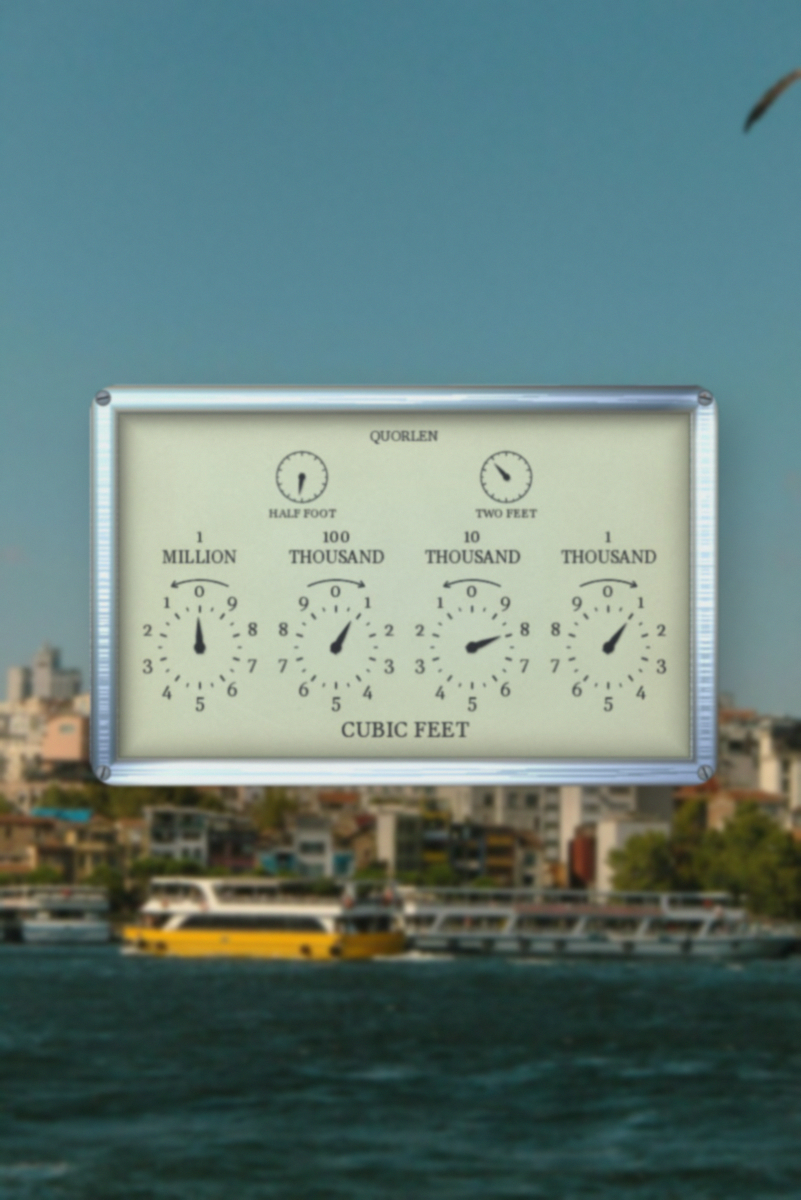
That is ft³ 8100
